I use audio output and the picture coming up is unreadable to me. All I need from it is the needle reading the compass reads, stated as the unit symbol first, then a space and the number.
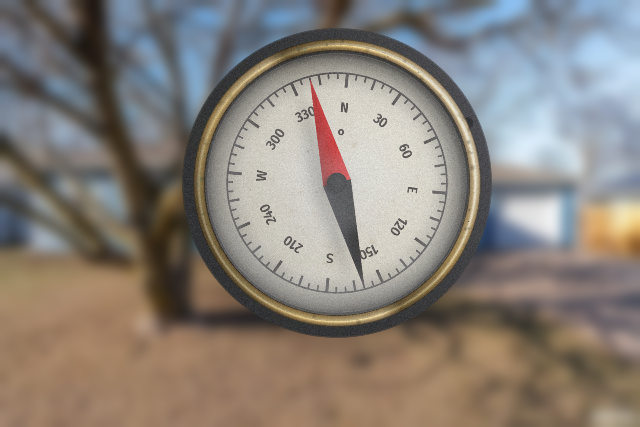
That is ° 340
